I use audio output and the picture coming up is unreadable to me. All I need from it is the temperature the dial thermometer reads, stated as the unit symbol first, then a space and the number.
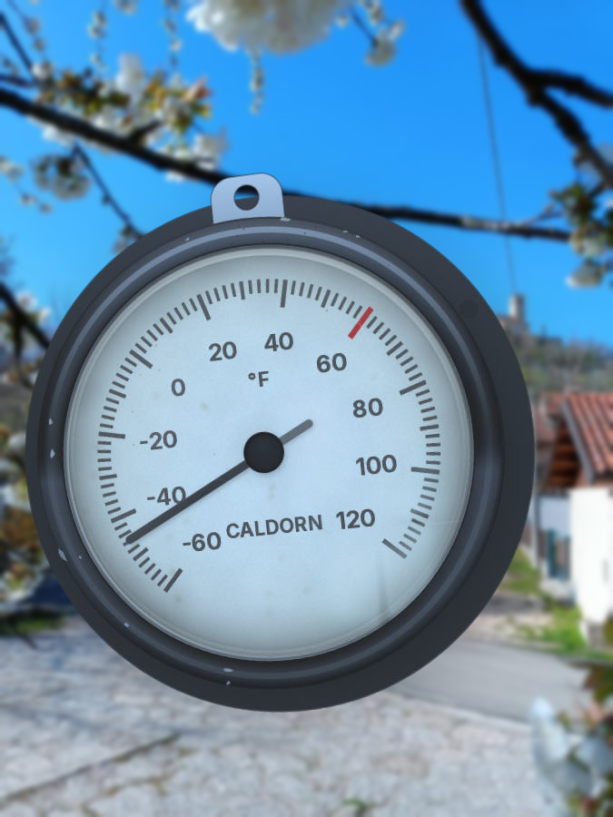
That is °F -46
